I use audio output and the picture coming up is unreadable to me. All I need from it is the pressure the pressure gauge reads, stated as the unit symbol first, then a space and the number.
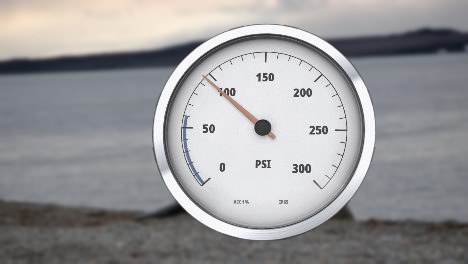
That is psi 95
